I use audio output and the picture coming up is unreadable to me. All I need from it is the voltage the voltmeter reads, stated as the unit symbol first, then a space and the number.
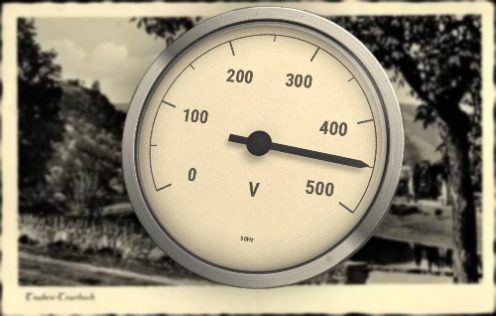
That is V 450
